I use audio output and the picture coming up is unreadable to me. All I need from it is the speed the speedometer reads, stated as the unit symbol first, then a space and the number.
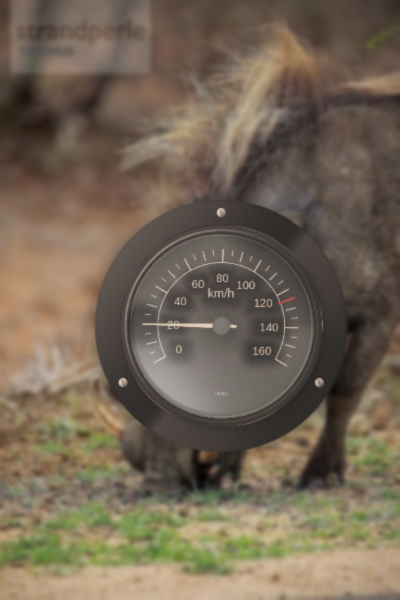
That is km/h 20
